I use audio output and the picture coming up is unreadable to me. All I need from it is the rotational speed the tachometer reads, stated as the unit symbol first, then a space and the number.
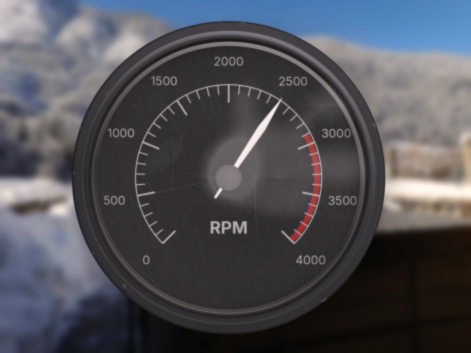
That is rpm 2500
